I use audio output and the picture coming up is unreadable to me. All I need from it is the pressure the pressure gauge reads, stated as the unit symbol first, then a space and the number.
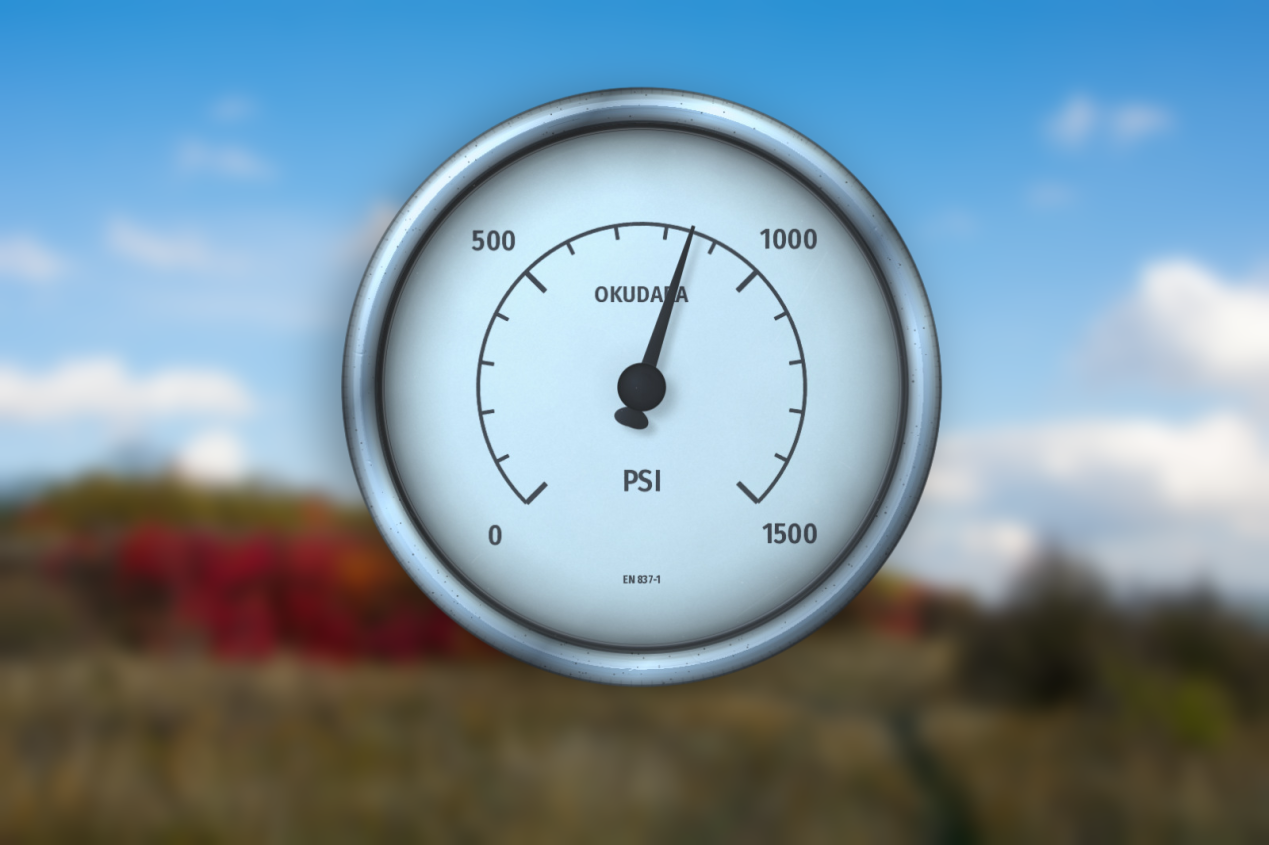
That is psi 850
